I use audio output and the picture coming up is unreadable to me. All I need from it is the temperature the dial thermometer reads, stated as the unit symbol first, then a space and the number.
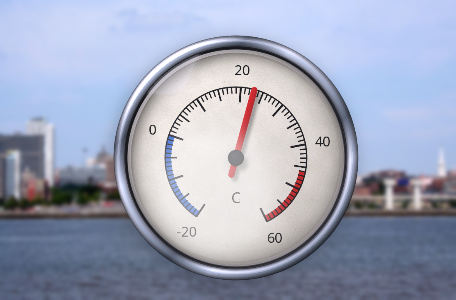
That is °C 23
